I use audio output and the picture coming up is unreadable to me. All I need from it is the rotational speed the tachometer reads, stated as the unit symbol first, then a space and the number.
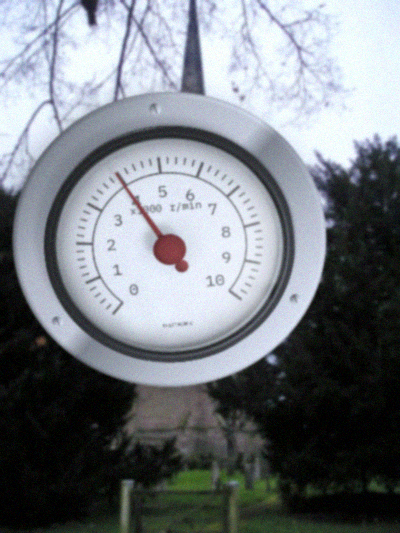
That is rpm 4000
